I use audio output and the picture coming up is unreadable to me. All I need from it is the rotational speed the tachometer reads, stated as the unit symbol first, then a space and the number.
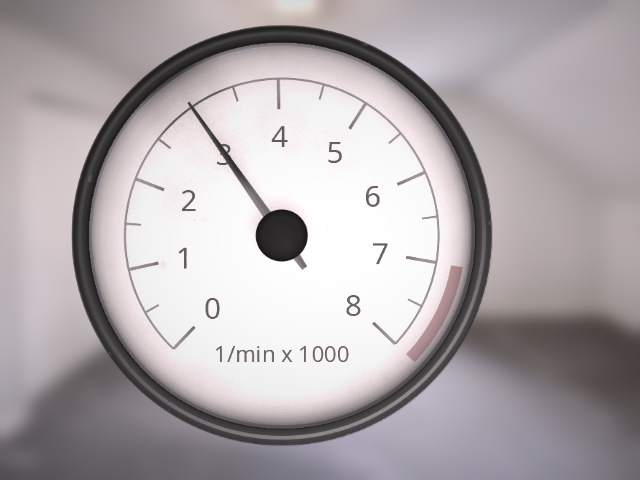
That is rpm 3000
